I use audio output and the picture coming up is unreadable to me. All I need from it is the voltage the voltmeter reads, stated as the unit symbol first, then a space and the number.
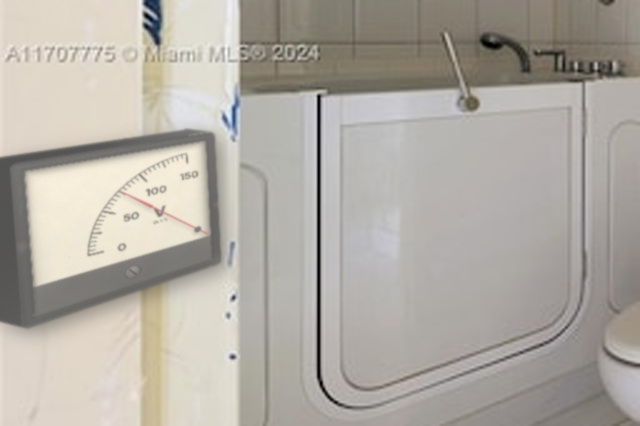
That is V 75
